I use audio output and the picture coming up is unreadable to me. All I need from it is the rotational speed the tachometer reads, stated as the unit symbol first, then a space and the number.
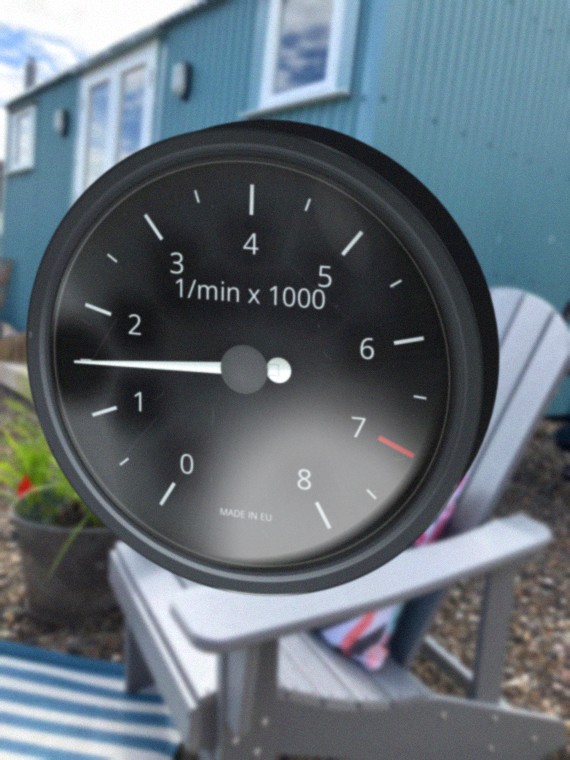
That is rpm 1500
